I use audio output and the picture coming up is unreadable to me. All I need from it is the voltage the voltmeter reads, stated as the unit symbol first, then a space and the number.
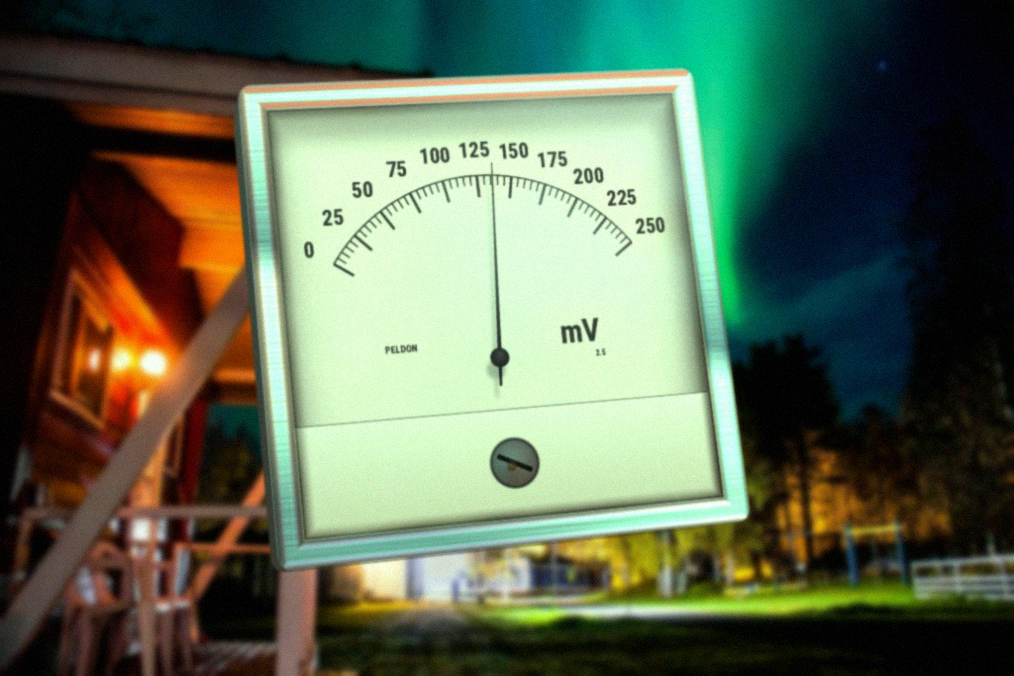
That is mV 135
